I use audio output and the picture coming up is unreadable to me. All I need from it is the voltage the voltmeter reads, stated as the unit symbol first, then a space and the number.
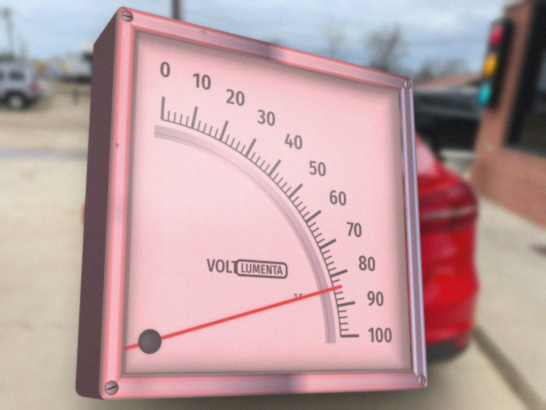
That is V 84
